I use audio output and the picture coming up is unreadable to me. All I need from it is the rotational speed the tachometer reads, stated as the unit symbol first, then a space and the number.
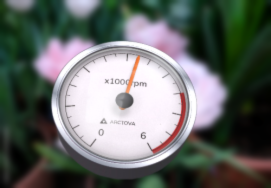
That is rpm 3250
